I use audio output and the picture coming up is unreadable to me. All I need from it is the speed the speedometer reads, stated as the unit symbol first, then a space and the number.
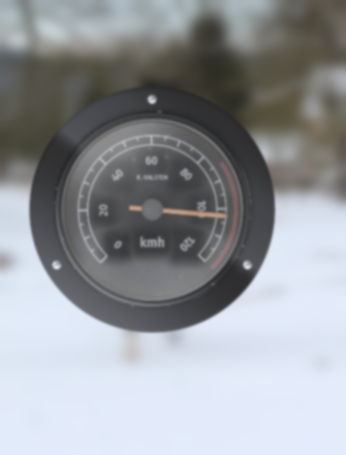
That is km/h 102.5
